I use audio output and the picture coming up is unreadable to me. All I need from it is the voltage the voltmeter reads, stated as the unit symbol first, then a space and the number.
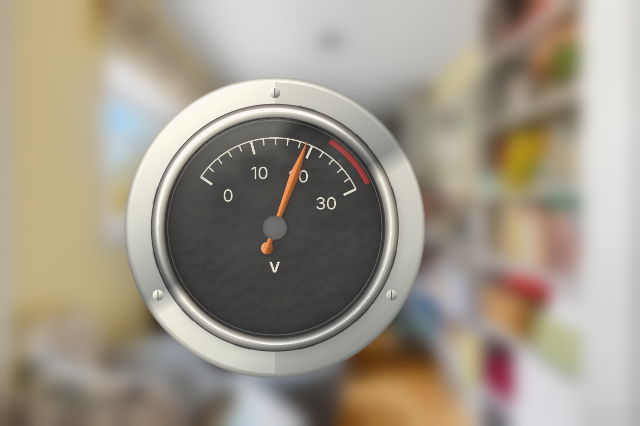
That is V 19
